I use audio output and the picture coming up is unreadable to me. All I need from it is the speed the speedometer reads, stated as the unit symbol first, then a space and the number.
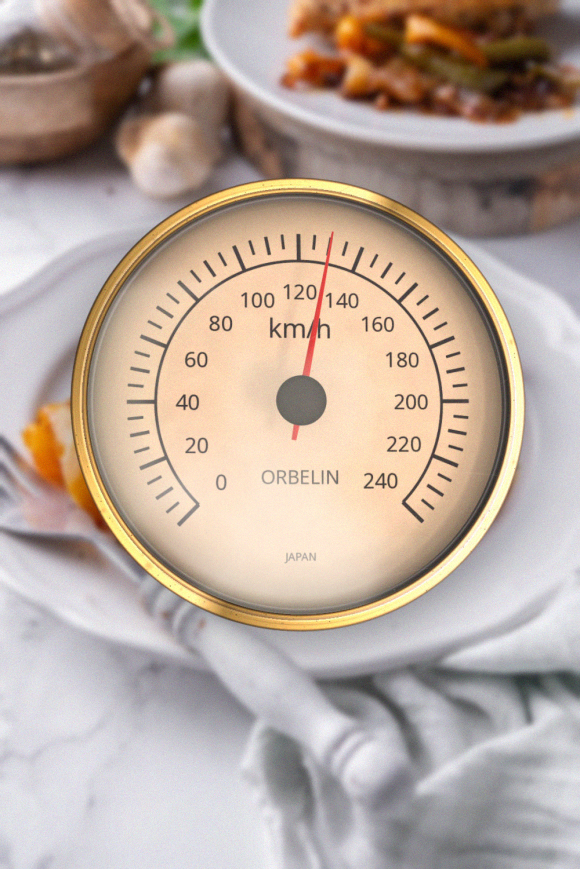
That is km/h 130
